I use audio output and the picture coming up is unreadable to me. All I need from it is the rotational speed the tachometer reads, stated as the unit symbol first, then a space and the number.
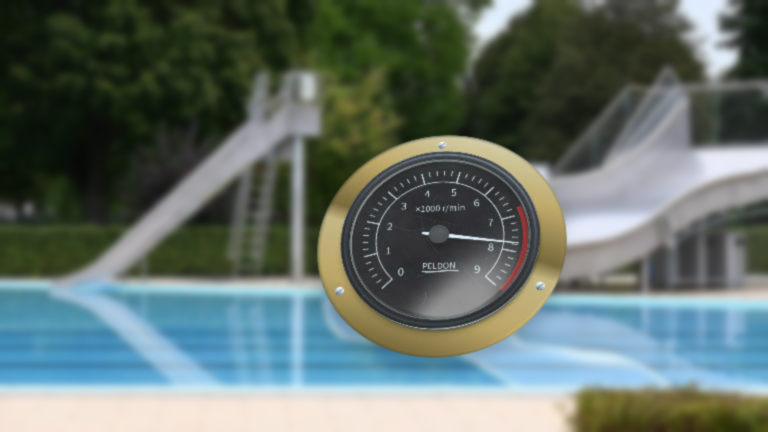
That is rpm 7800
